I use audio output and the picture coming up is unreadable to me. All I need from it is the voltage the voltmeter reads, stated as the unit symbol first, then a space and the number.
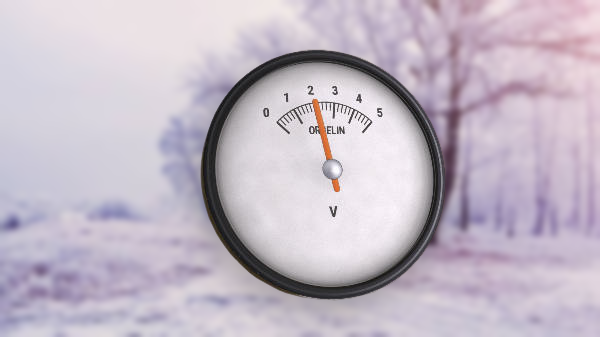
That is V 2
